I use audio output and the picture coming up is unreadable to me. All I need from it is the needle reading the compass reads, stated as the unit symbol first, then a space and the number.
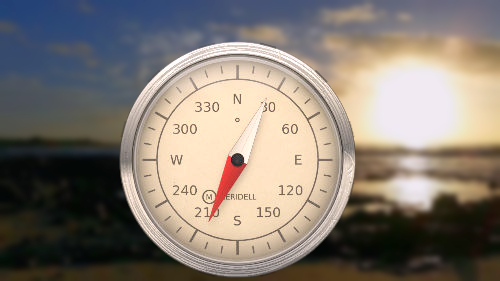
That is ° 205
